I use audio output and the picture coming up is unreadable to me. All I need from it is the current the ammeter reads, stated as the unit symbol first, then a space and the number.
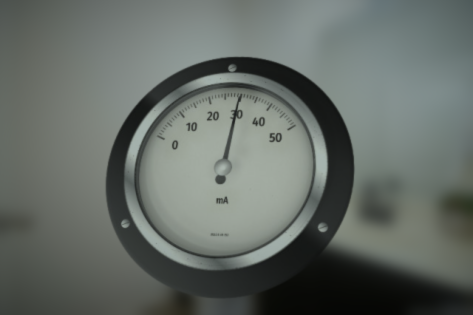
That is mA 30
